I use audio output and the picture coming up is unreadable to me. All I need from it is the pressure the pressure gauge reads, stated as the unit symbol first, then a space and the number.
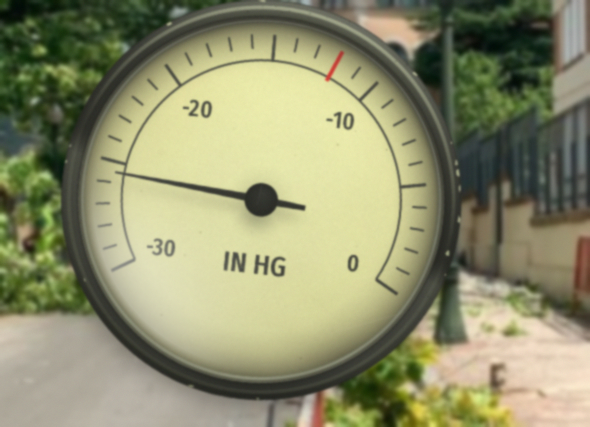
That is inHg -25.5
